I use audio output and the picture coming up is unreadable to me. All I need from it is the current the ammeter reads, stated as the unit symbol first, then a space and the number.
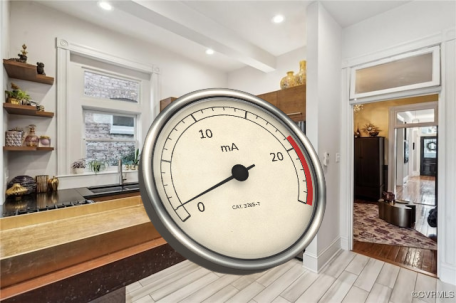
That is mA 1
